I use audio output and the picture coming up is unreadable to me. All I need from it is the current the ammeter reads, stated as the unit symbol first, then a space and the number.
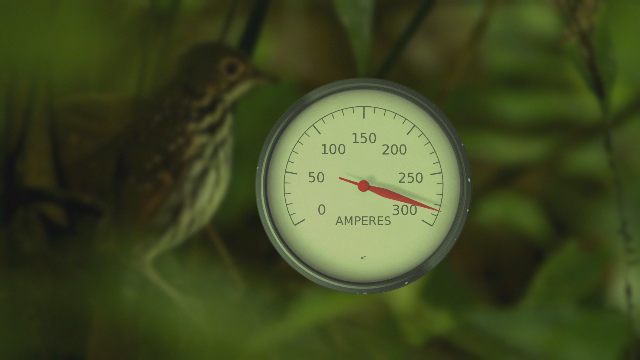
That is A 285
